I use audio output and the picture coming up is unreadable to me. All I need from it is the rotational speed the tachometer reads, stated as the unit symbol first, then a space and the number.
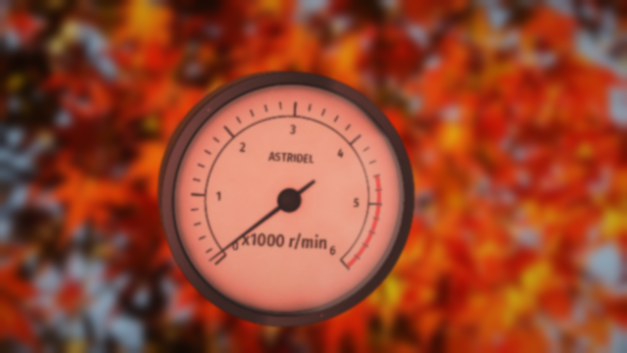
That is rpm 100
